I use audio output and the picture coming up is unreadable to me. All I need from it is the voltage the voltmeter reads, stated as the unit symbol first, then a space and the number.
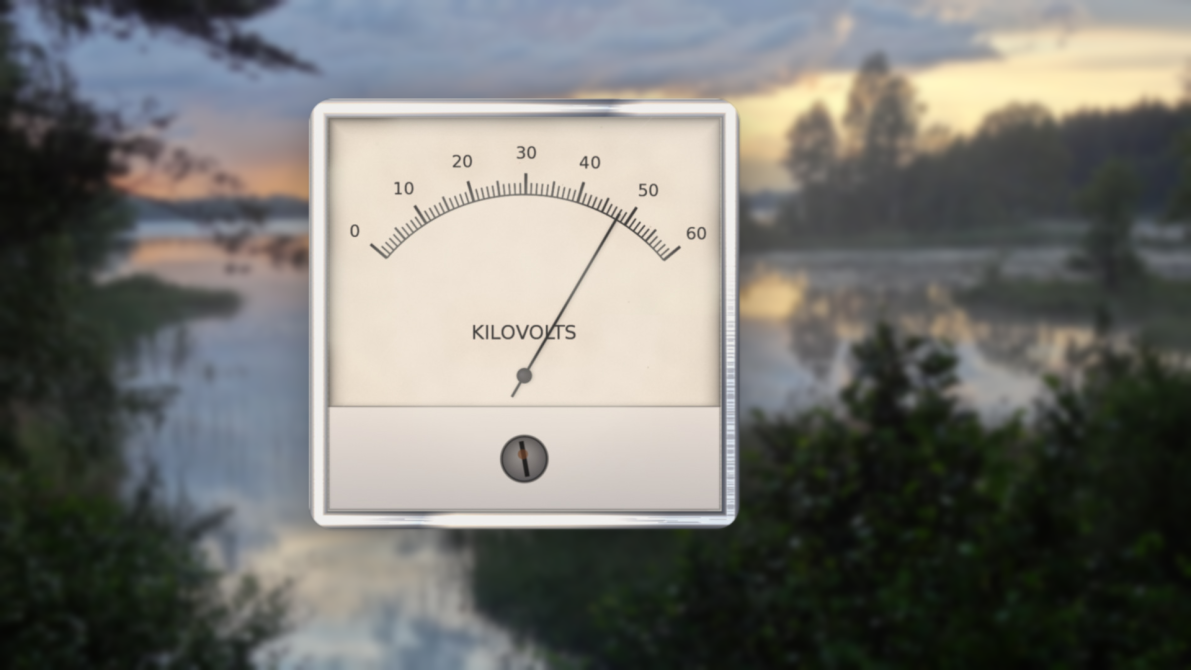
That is kV 48
